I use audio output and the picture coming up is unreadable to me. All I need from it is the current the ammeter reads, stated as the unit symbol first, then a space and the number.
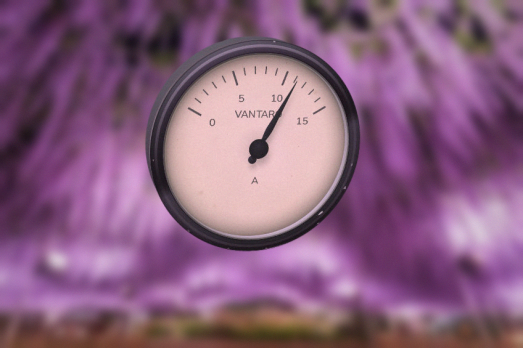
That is A 11
